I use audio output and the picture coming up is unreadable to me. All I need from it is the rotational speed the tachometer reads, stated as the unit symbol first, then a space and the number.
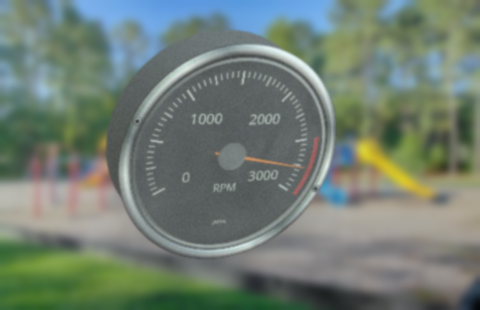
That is rpm 2750
